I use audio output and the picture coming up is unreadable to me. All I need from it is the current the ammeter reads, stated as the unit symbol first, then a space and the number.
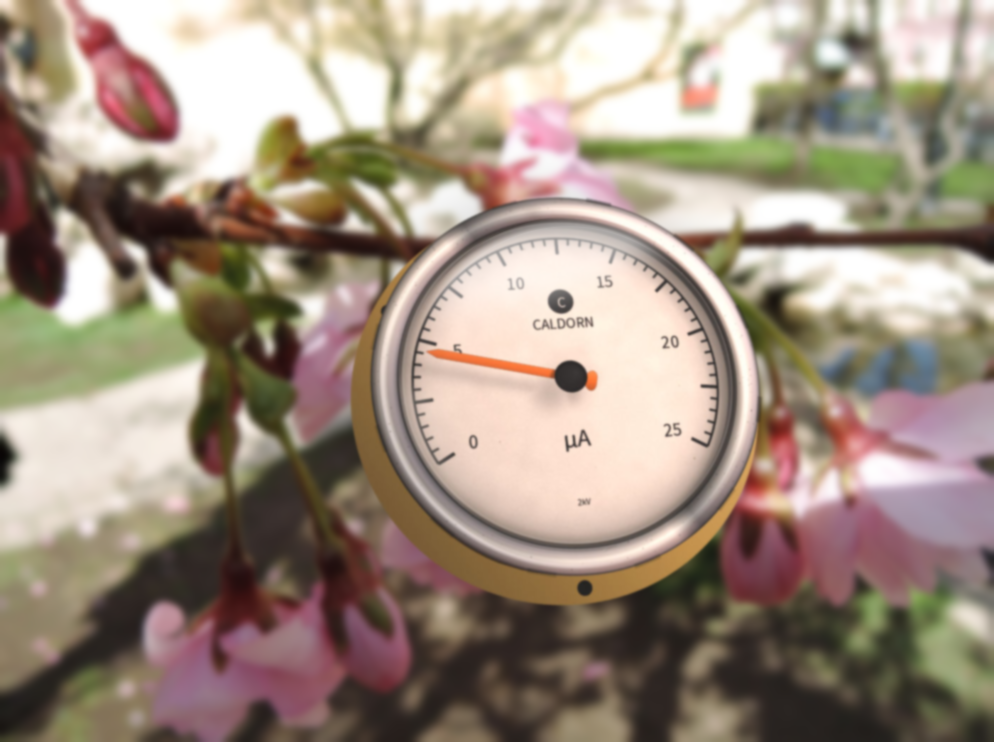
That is µA 4.5
